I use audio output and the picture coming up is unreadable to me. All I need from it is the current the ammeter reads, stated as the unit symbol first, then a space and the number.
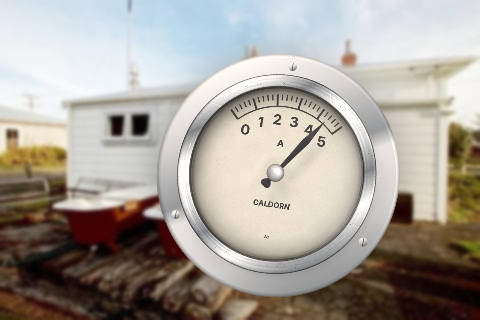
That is A 4.4
